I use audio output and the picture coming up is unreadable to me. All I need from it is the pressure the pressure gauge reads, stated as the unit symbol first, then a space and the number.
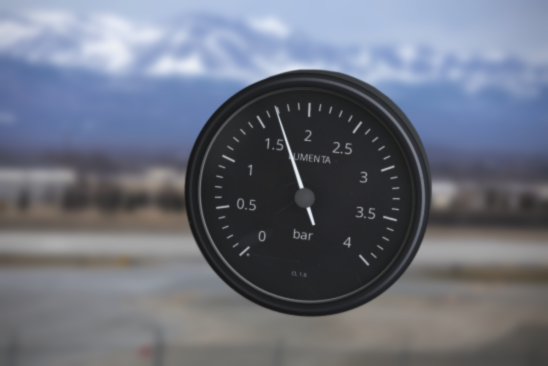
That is bar 1.7
